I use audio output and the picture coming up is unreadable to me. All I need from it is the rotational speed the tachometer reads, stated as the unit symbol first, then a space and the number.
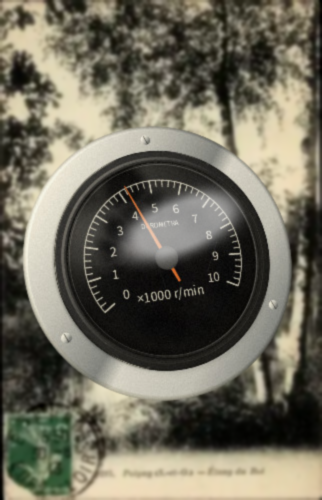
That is rpm 4200
